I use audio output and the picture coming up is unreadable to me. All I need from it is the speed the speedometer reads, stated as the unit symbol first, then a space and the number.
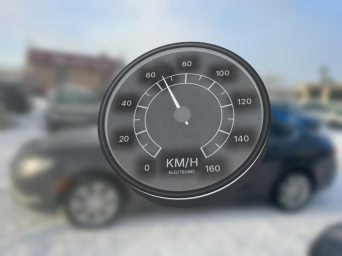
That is km/h 65
